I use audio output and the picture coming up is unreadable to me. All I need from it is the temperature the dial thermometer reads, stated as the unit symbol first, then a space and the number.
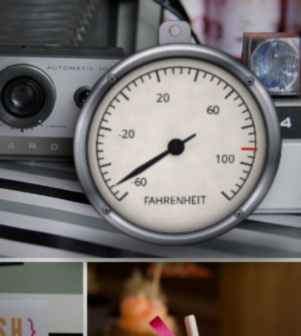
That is °F -52
